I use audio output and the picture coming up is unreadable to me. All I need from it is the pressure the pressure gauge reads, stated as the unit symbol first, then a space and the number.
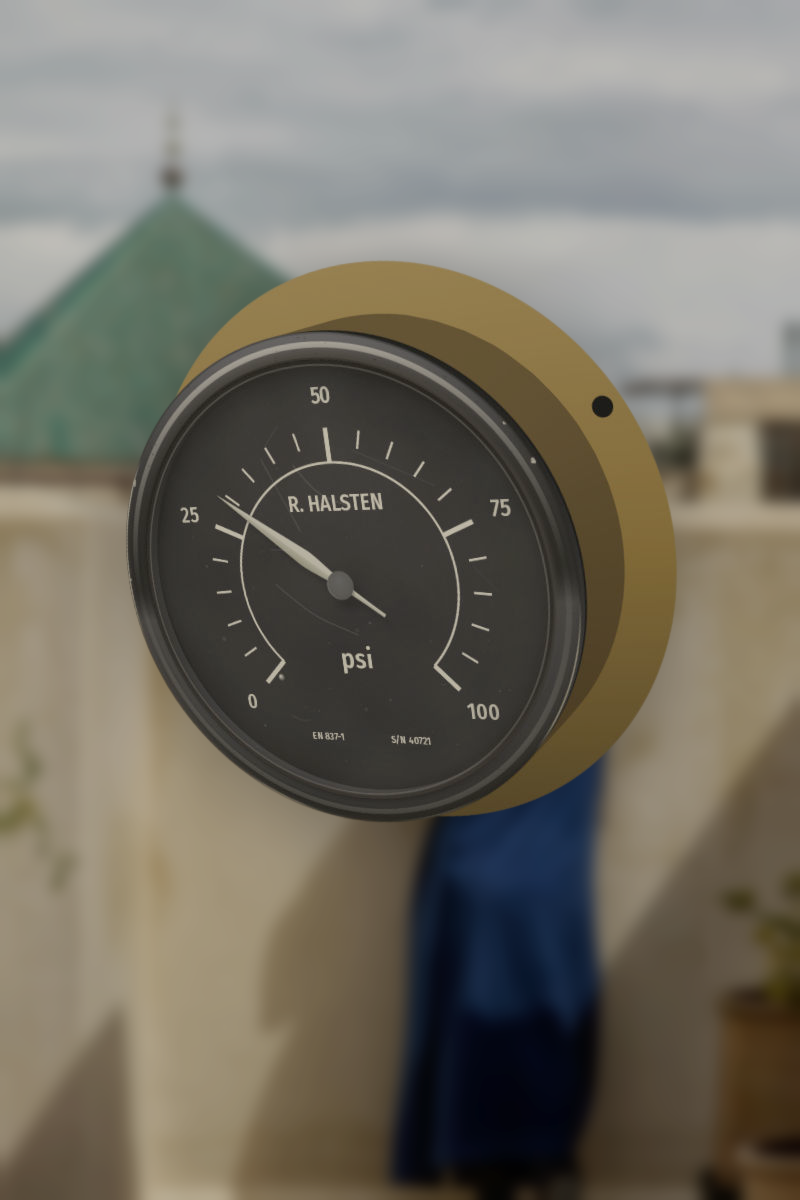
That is psi 30
